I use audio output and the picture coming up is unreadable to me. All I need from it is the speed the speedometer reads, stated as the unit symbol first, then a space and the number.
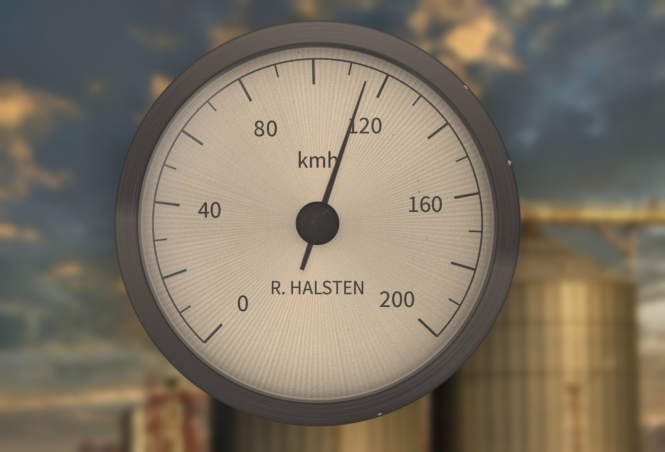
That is km/h 115
